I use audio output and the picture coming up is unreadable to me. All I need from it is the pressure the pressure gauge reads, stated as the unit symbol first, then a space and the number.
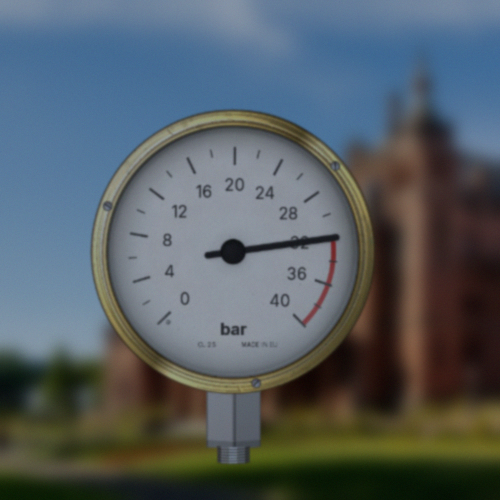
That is bar 32
